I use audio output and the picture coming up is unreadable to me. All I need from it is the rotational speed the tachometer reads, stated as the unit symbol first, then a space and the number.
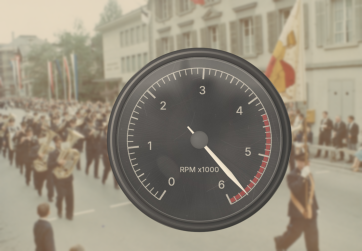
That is rpm 5700
